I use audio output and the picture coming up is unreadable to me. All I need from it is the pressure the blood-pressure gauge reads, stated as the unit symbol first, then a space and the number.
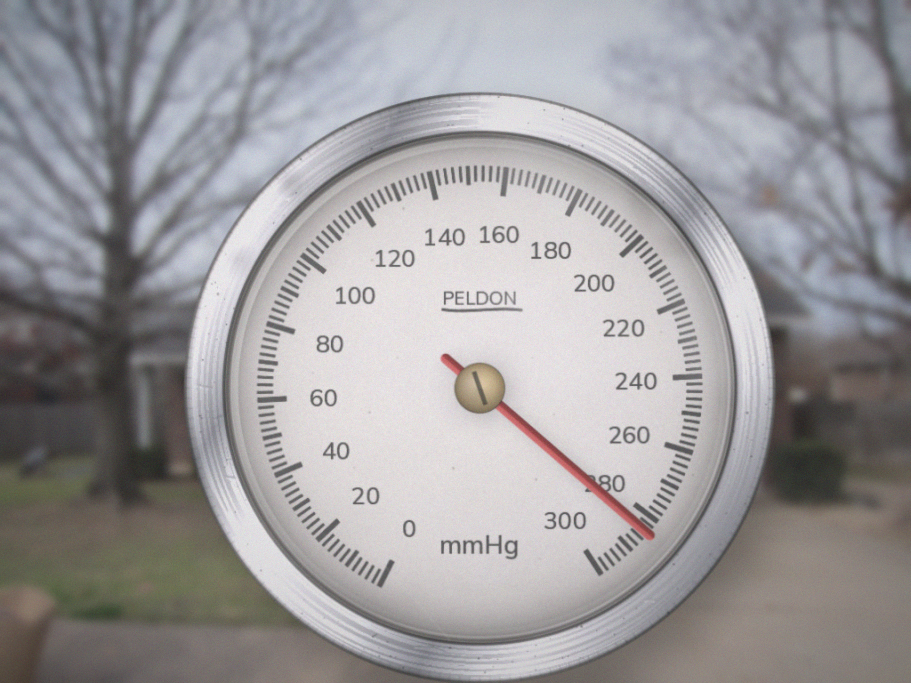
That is mmHg 284
